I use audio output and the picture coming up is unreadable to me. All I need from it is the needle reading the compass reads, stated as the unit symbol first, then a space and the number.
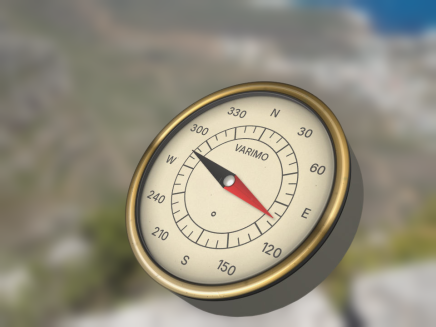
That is ° 105
